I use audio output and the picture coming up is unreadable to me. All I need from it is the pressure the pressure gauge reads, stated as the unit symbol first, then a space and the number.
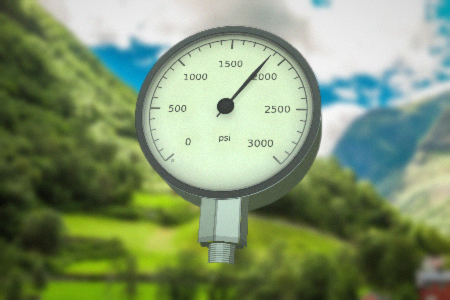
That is psi 1900
